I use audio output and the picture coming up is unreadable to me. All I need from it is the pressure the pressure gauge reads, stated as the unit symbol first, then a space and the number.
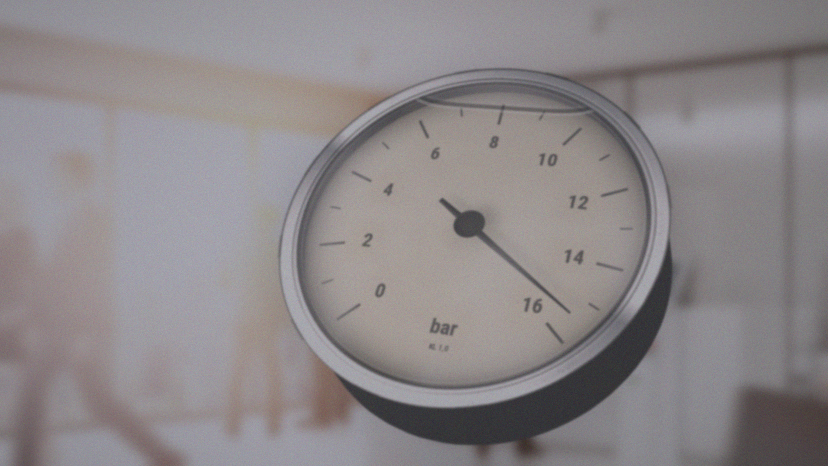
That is bar 15.5
